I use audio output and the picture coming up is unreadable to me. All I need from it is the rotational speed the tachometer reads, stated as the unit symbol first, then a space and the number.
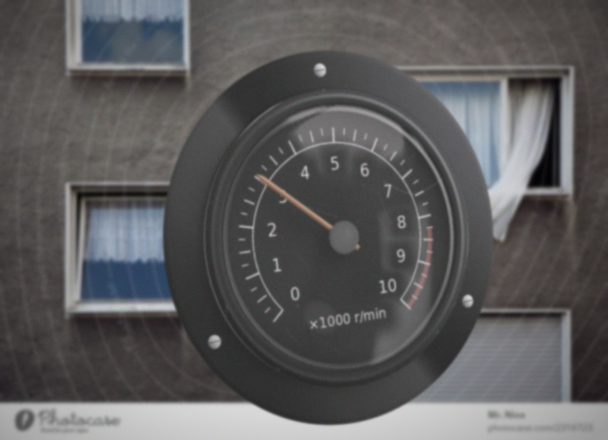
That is rpm 3000
